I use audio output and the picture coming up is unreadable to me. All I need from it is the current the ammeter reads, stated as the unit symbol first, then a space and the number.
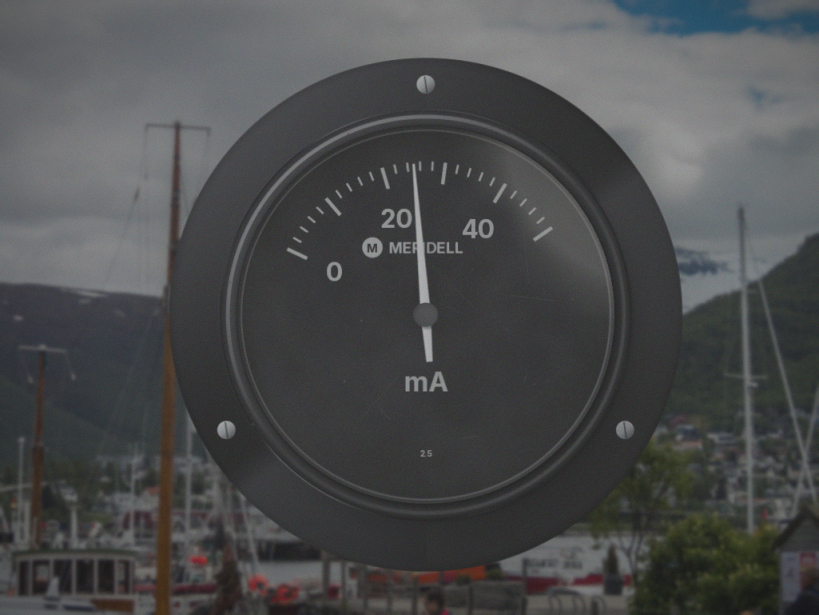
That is mA 25
